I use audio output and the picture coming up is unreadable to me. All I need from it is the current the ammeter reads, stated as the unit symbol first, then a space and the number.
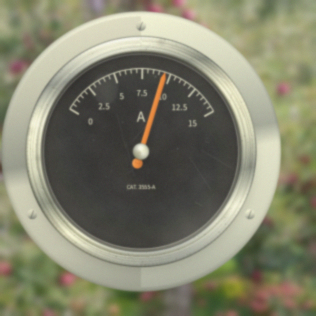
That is A 9.5
